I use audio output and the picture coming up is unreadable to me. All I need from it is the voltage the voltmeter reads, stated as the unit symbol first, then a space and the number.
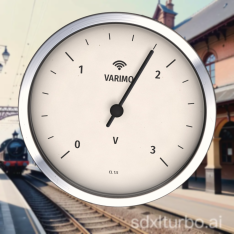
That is V 1.8
